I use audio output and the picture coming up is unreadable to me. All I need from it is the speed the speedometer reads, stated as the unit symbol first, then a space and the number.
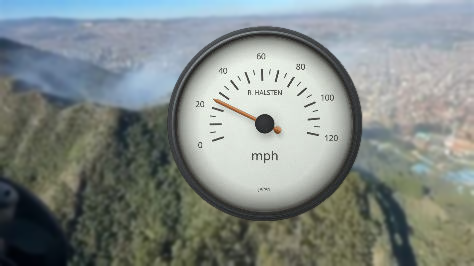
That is mph 25
